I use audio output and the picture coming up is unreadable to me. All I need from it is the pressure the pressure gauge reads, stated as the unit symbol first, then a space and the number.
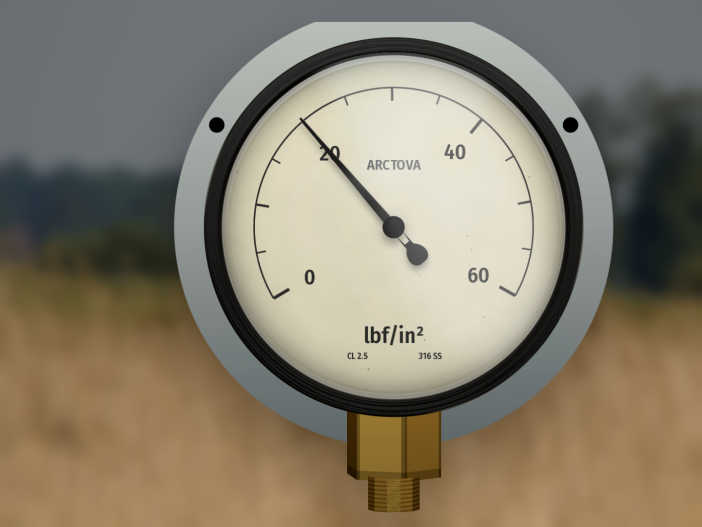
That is psi 20
